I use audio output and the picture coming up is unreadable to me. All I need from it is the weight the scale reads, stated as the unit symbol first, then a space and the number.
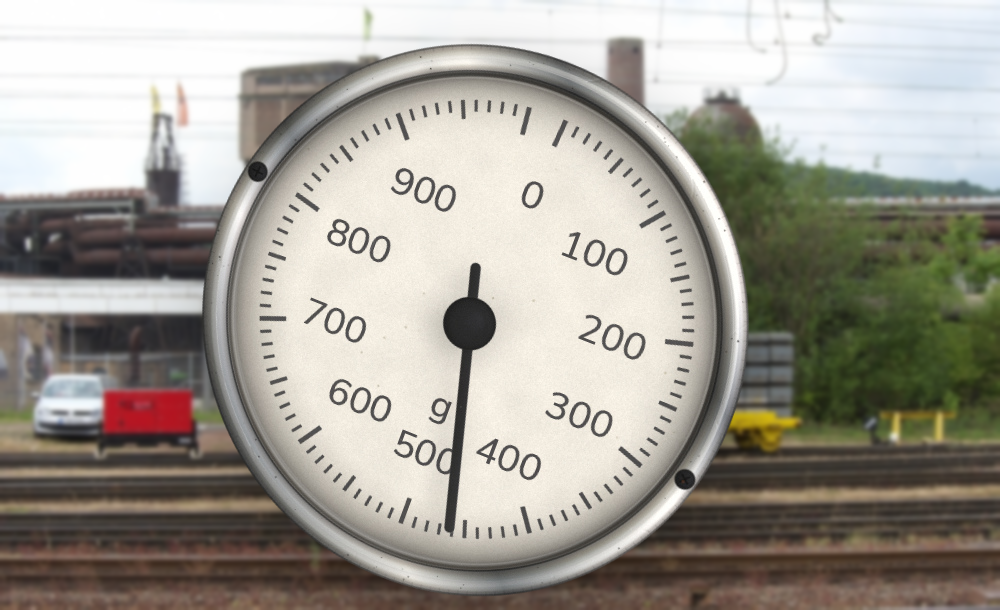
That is g 460
